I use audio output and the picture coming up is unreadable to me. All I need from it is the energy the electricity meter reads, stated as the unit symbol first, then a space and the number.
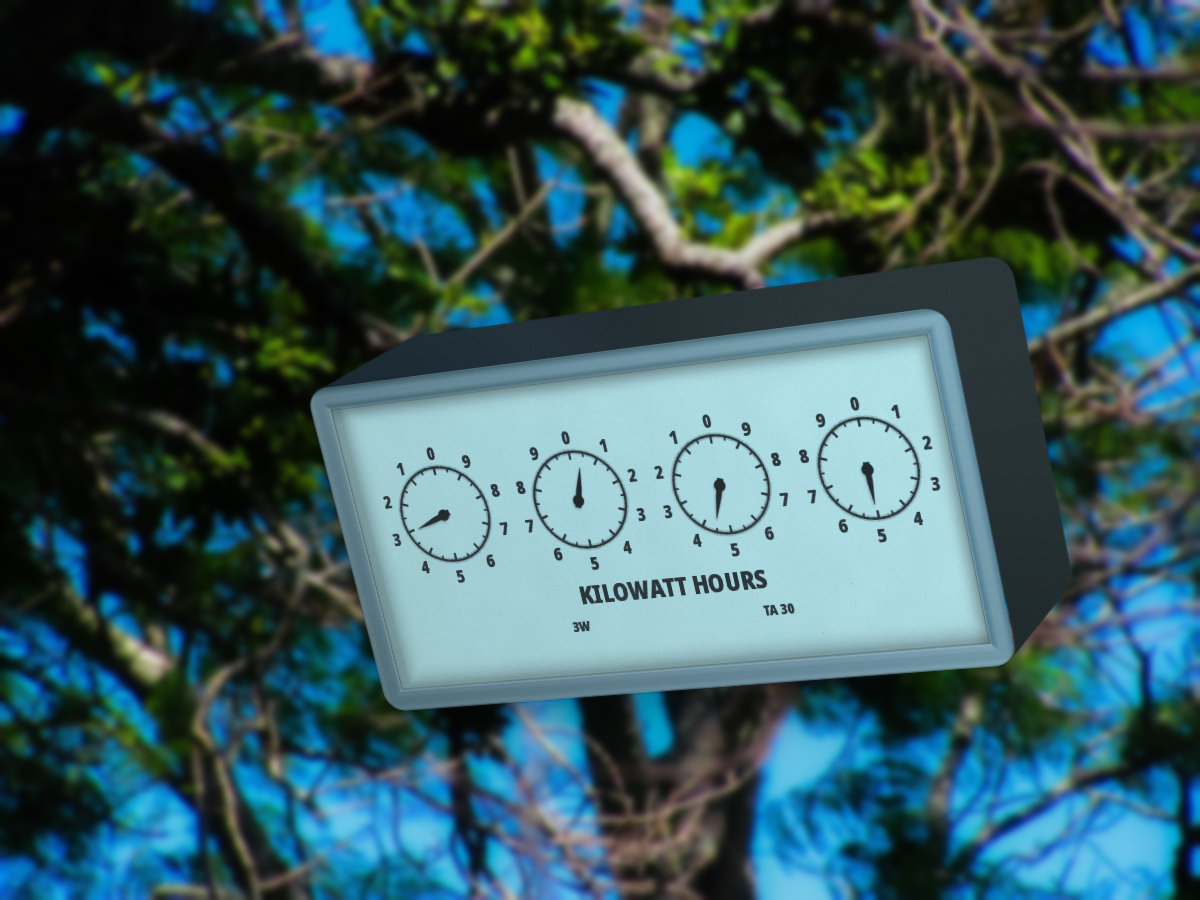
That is kWh 3045
